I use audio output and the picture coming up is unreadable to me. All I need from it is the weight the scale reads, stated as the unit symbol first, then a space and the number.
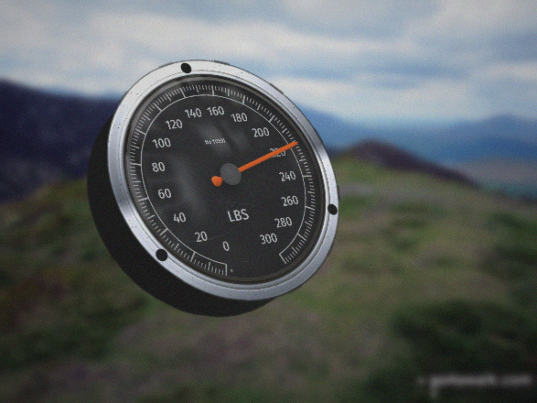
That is lb 220
